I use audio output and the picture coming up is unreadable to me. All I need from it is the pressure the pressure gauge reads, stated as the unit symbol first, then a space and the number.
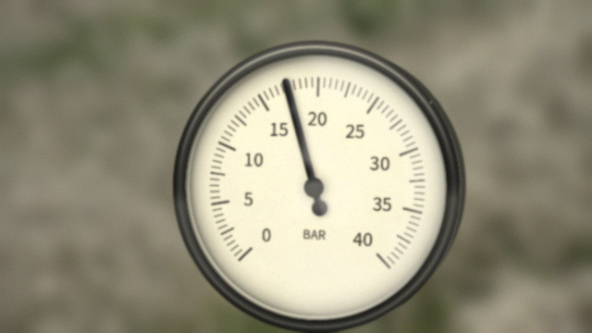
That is bar 17.5
